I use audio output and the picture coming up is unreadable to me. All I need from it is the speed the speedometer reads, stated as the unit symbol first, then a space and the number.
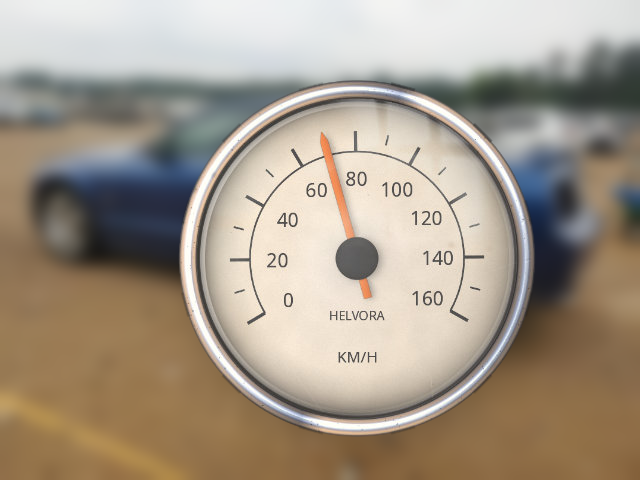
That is km/h 70
